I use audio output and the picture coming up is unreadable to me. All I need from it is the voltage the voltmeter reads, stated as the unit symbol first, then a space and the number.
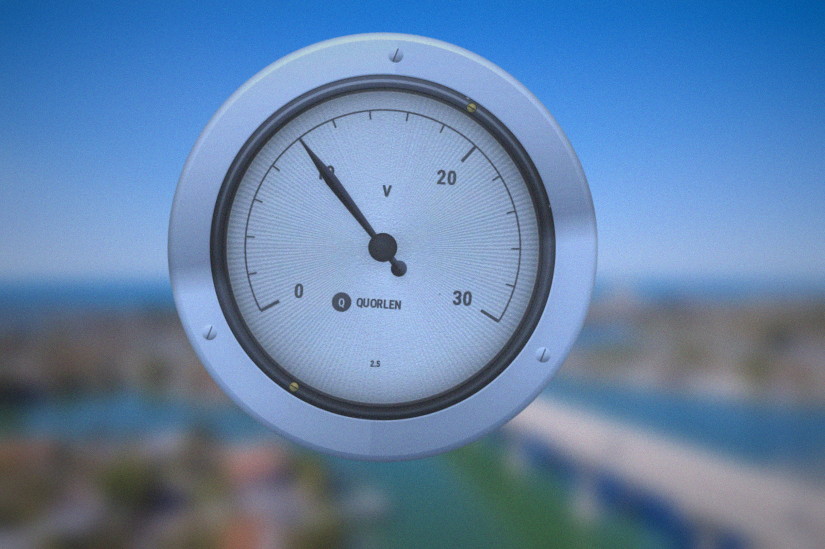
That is V 10
